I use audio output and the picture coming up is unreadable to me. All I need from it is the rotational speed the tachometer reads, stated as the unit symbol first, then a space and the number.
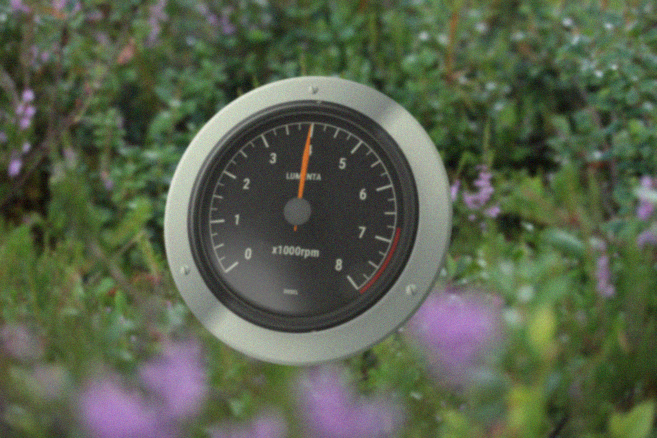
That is rpm 4000
